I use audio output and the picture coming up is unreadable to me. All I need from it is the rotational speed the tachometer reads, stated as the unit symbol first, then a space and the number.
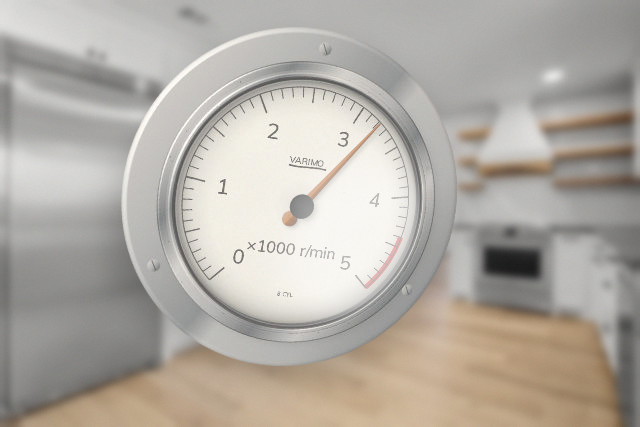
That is rpm 3200
